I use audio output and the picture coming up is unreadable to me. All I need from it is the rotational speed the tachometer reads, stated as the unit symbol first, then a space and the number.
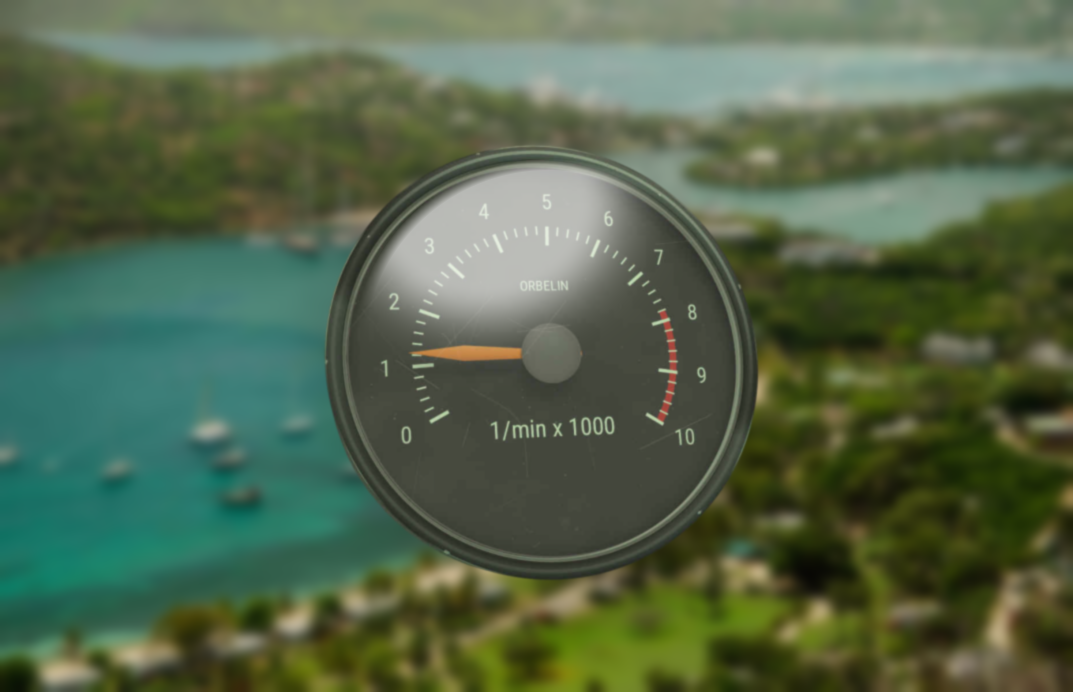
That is rpm 1200
